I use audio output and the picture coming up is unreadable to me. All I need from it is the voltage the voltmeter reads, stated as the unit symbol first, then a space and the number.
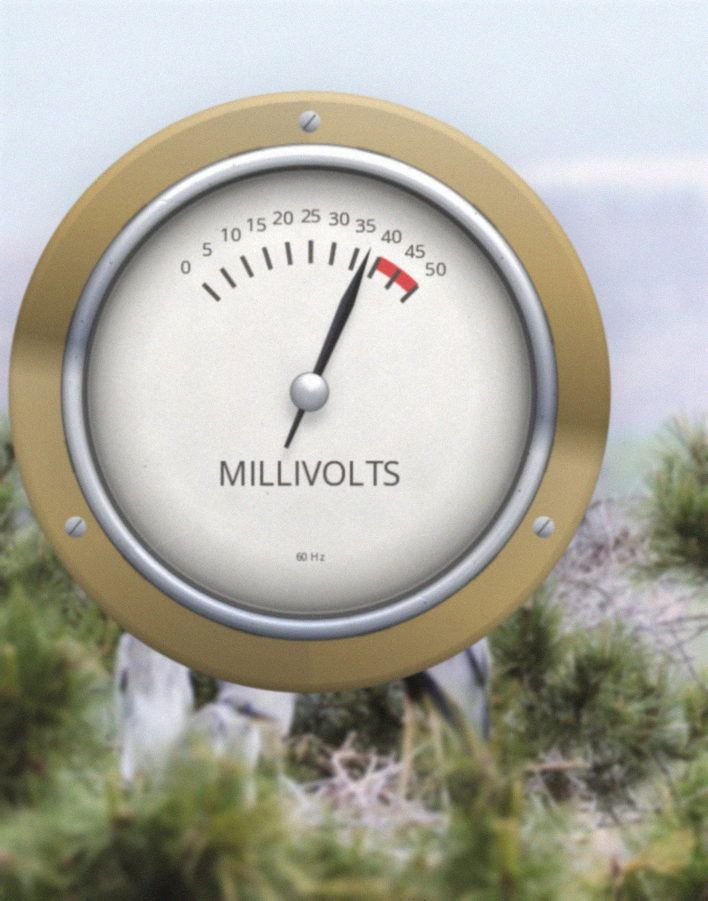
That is mV 37.5
